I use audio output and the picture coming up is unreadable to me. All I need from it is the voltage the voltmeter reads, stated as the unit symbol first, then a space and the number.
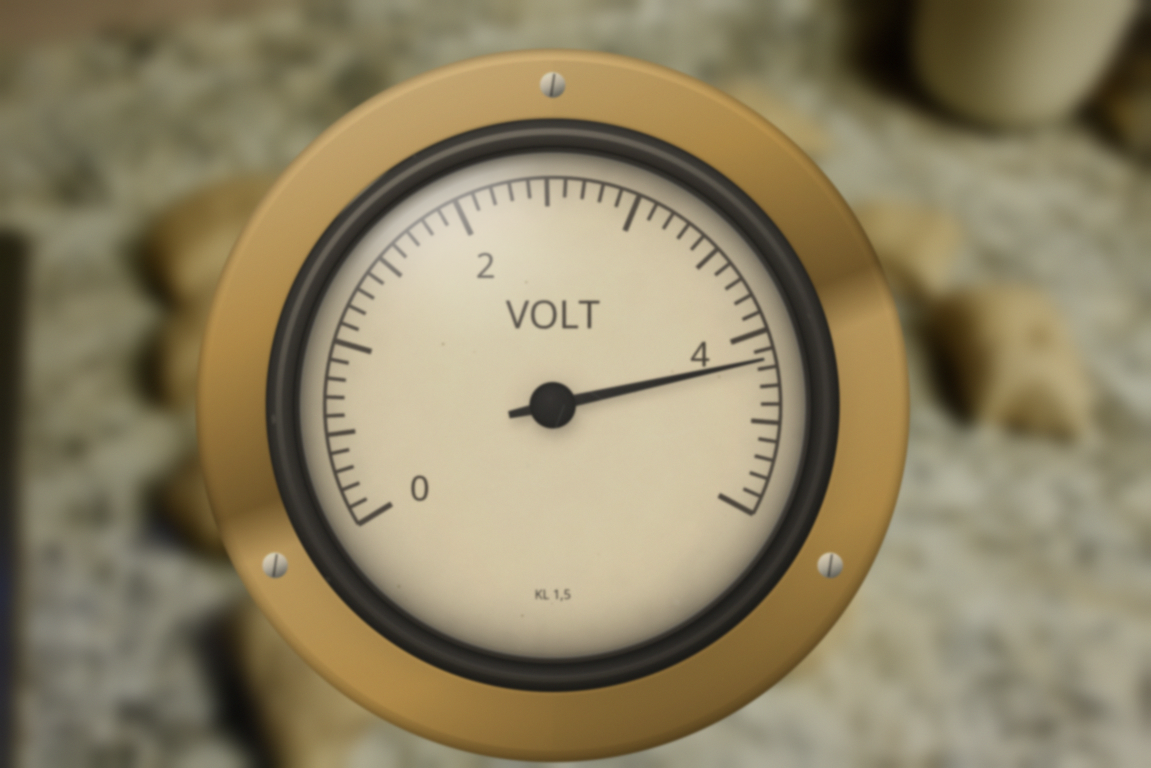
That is V 4.15
